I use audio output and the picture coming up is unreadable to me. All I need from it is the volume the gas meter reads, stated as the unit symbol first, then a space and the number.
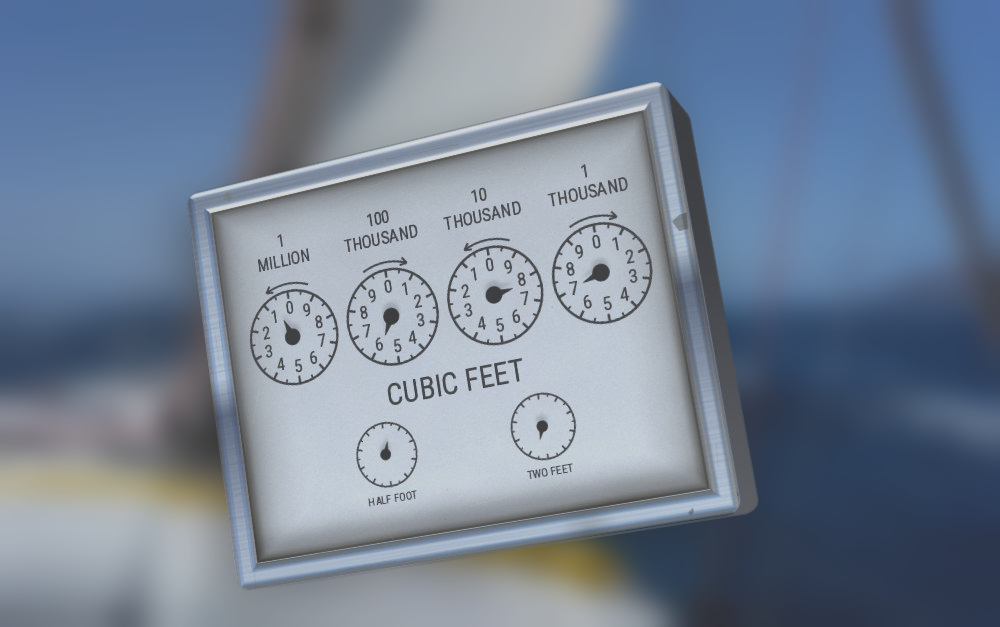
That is ft³ 57700
